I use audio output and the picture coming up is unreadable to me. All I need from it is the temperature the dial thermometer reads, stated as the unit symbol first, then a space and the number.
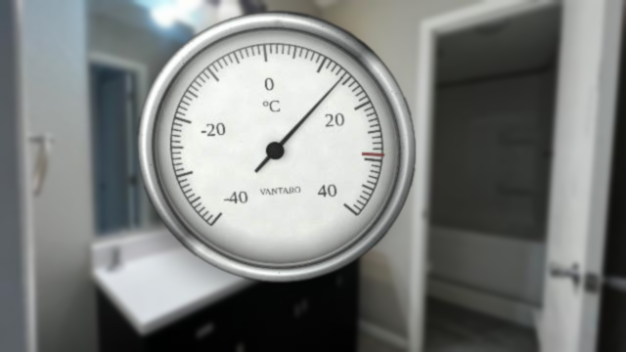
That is °C 14
